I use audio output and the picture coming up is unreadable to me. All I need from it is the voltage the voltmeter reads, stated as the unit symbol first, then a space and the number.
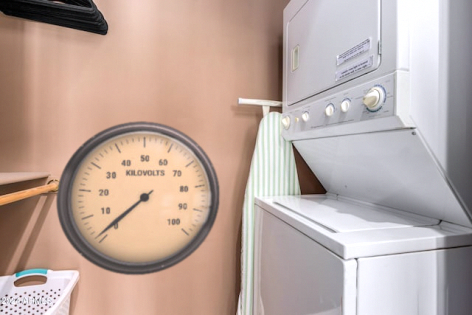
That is kV 2
